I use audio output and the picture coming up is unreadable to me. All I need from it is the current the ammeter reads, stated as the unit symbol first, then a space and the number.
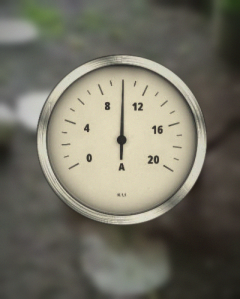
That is A 10
